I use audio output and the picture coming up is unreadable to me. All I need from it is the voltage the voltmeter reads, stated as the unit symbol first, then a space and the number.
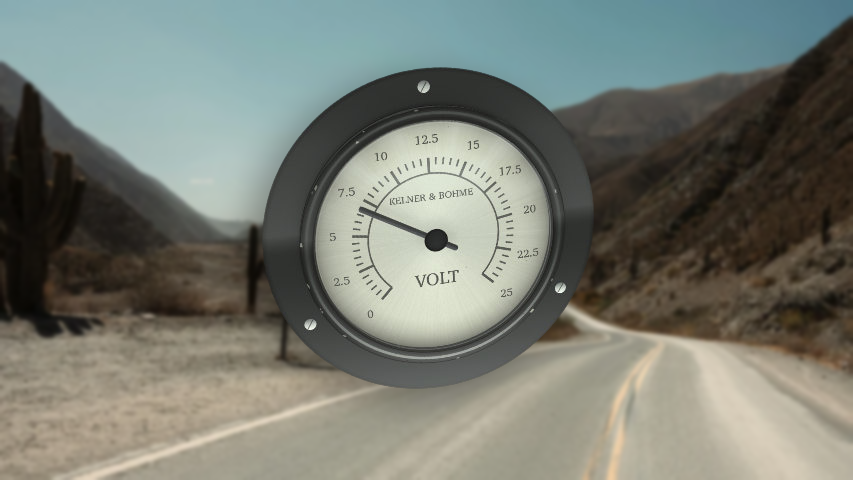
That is V 7
